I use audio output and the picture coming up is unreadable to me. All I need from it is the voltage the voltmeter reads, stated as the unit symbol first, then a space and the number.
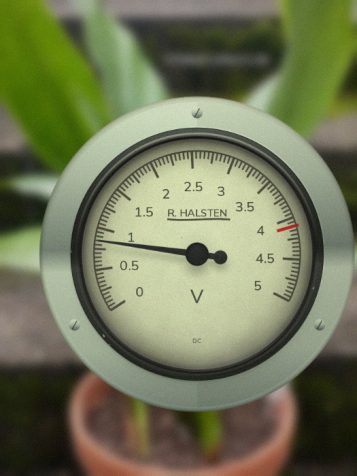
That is V 0.85
